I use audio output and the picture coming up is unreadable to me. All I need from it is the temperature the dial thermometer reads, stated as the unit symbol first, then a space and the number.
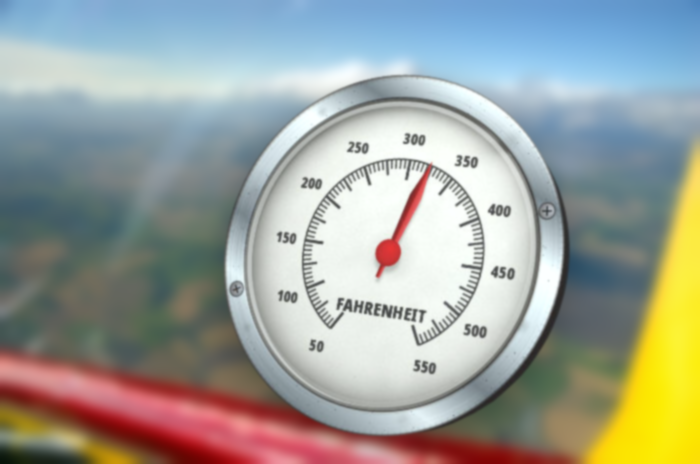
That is °F 325
